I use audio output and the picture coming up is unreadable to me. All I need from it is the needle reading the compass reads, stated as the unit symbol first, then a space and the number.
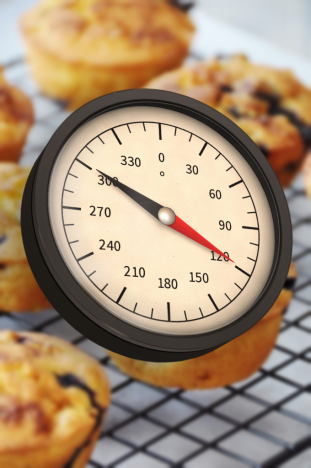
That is ° 120
